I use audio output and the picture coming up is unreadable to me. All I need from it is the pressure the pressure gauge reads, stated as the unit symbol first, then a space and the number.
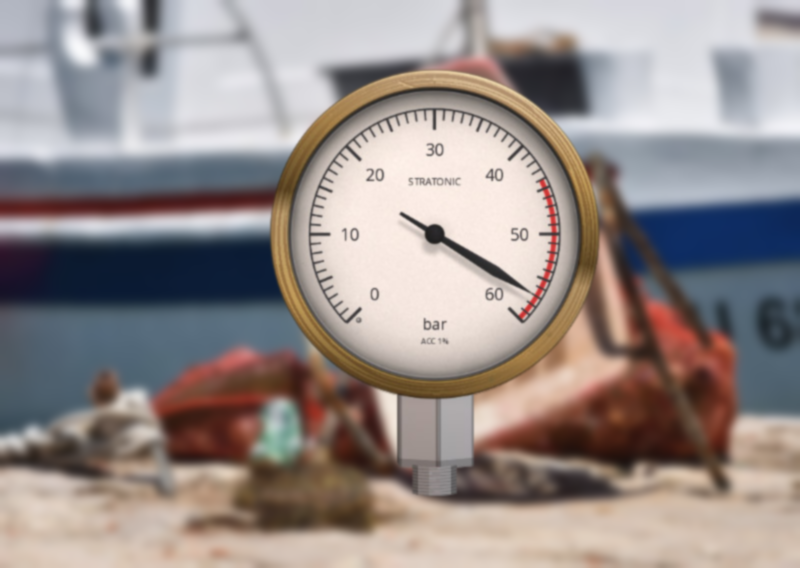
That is bar 57
